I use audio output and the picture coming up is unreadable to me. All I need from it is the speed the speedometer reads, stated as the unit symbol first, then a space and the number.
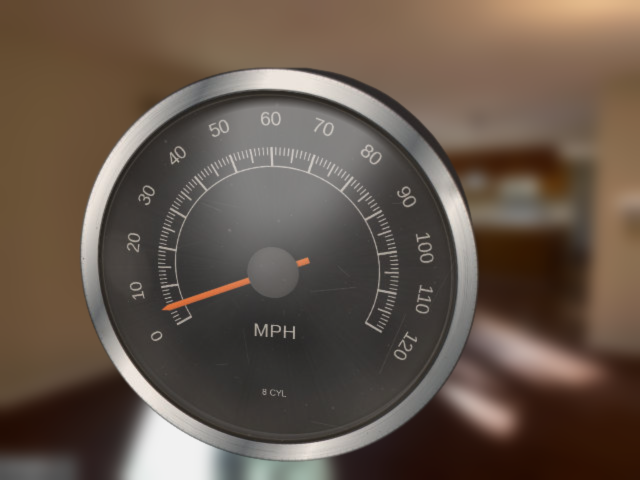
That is mph 5
